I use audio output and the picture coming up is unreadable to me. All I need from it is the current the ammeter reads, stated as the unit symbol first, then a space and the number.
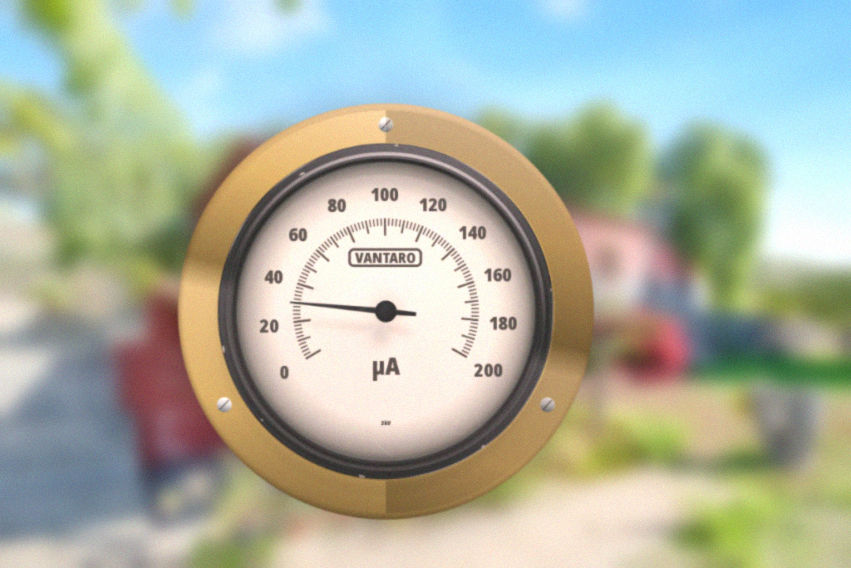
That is µA 30
